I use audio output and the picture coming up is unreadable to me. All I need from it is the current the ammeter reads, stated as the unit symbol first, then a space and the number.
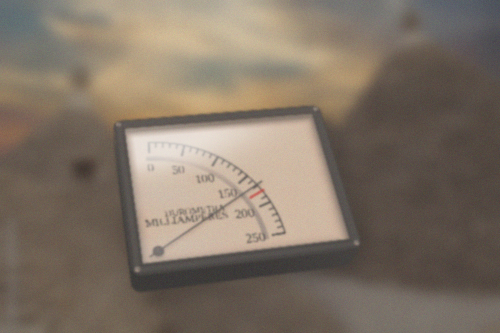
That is mA 170
